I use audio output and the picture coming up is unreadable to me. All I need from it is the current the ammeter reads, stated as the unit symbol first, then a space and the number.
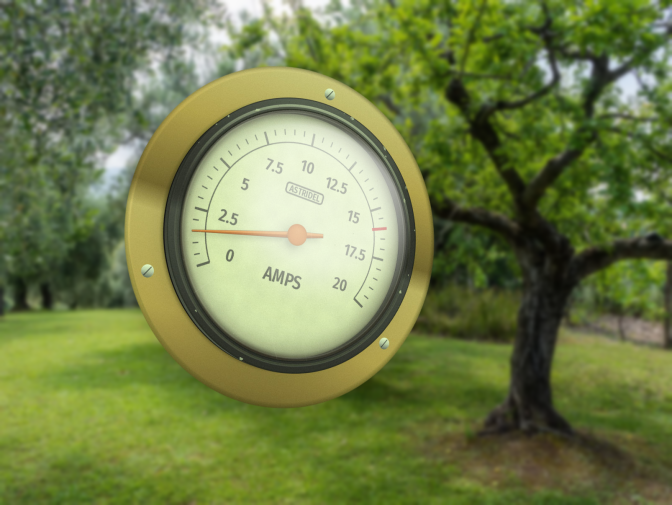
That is A 1.5
